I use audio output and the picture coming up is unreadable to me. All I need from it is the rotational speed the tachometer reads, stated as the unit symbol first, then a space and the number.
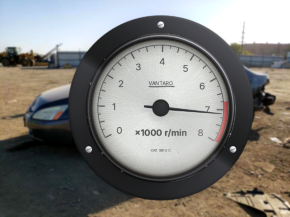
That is rpm 7125
